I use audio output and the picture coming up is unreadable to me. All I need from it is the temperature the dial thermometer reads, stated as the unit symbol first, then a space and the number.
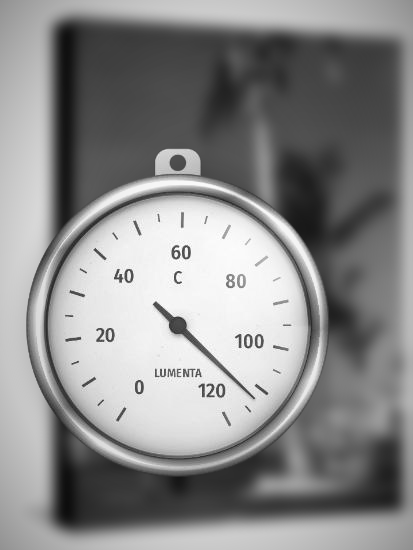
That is °C 112.5
